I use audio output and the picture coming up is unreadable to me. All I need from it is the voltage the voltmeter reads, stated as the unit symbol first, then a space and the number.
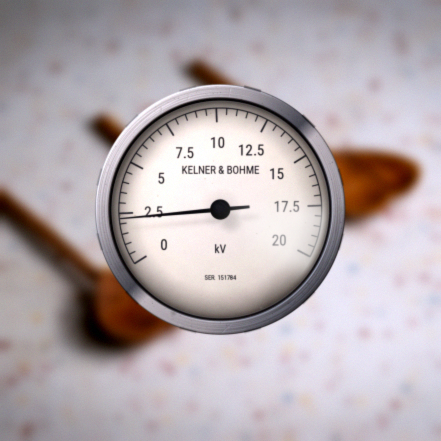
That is kV 2.25
